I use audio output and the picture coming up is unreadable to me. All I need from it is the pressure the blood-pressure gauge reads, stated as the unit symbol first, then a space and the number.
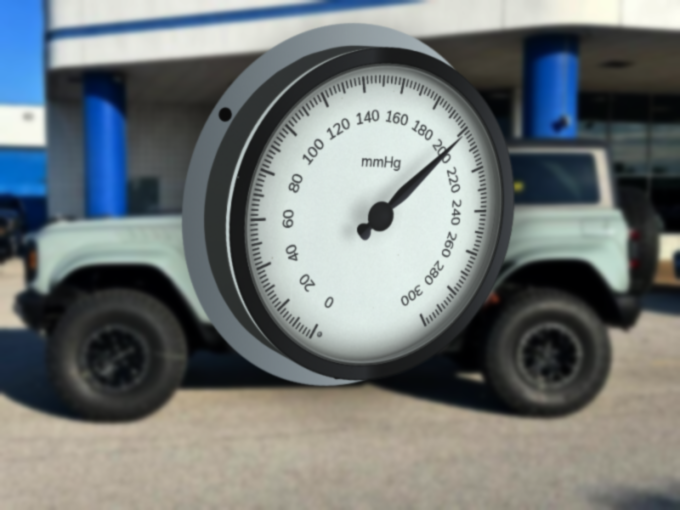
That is mmHg 200
